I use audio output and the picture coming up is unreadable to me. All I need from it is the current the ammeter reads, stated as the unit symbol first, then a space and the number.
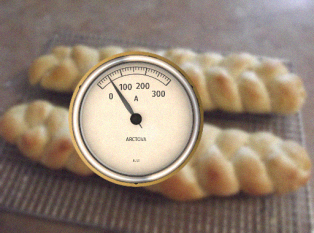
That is A 50
